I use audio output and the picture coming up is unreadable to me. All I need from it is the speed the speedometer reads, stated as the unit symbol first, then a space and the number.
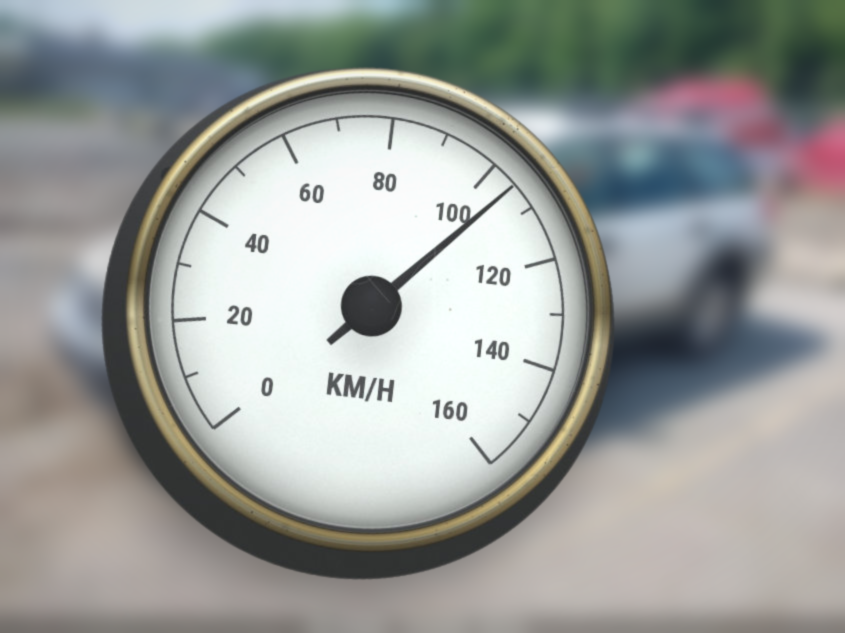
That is km/h 105
